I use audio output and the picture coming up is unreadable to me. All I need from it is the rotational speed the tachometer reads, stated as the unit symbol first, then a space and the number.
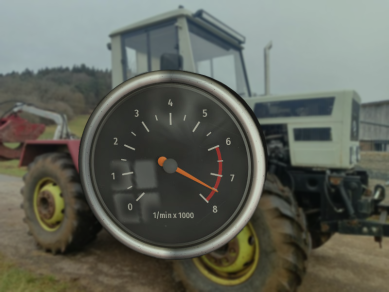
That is rpm 7500
